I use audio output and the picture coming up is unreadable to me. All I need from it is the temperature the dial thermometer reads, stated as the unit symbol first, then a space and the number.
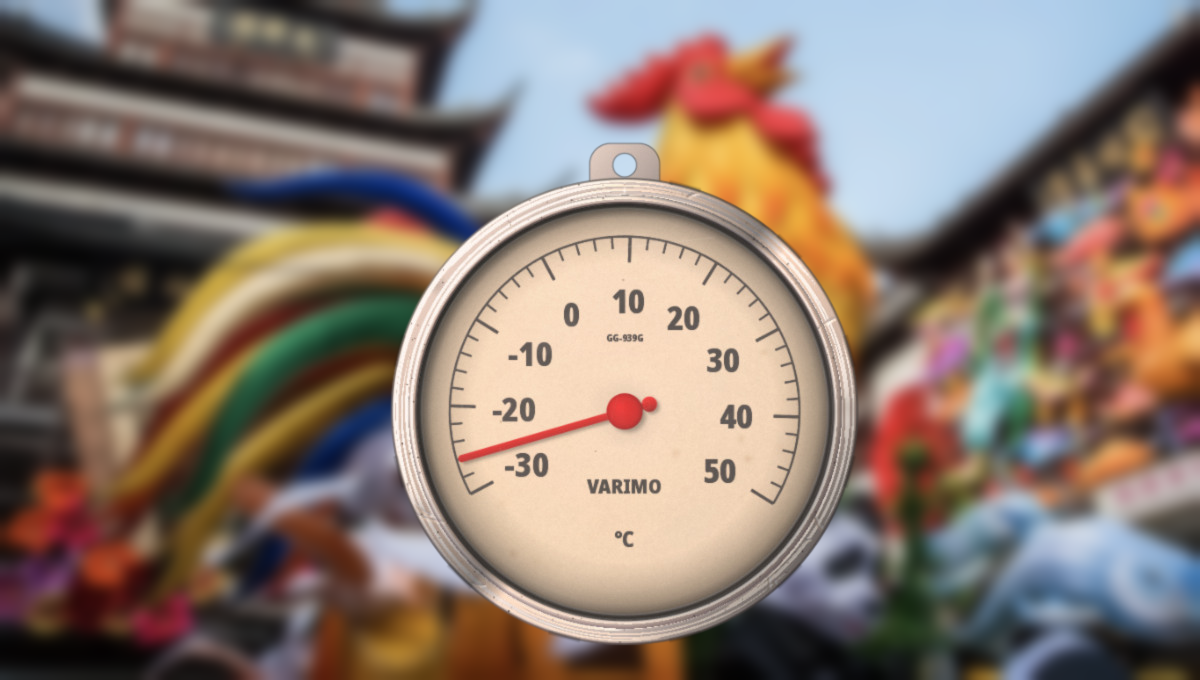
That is °C -26
